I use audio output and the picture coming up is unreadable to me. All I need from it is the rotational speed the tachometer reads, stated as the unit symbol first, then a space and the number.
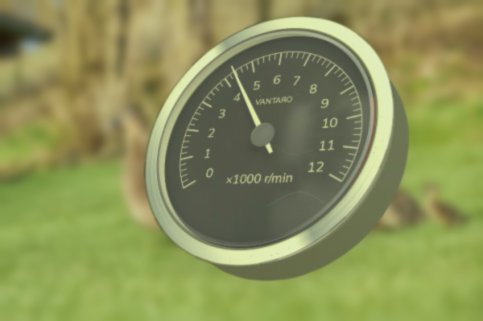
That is rpm 4400
